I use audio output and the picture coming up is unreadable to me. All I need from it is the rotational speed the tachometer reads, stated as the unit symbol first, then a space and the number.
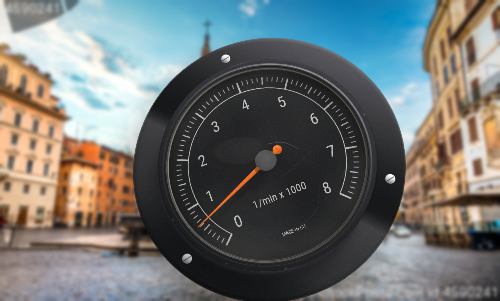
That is rpm 600
